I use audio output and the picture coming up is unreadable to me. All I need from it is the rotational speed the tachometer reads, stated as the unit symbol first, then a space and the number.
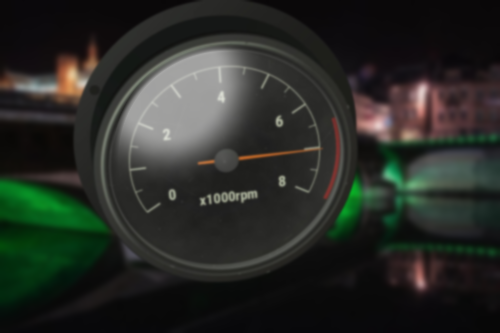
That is rpm 7000
